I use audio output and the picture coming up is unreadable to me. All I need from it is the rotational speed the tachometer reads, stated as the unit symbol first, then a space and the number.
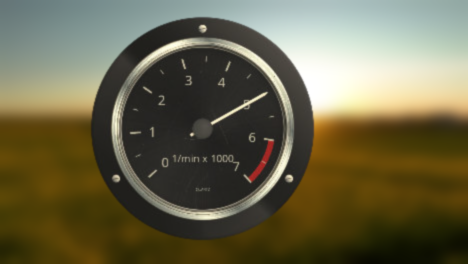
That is rpm 5000
